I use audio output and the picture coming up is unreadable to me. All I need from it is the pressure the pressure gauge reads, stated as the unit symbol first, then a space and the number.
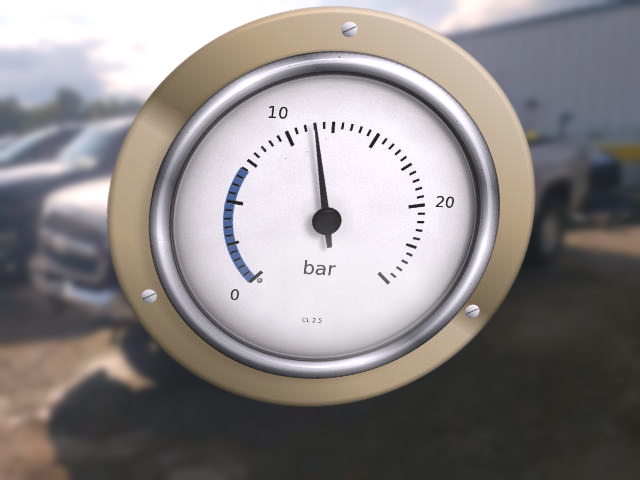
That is bar 11.5
